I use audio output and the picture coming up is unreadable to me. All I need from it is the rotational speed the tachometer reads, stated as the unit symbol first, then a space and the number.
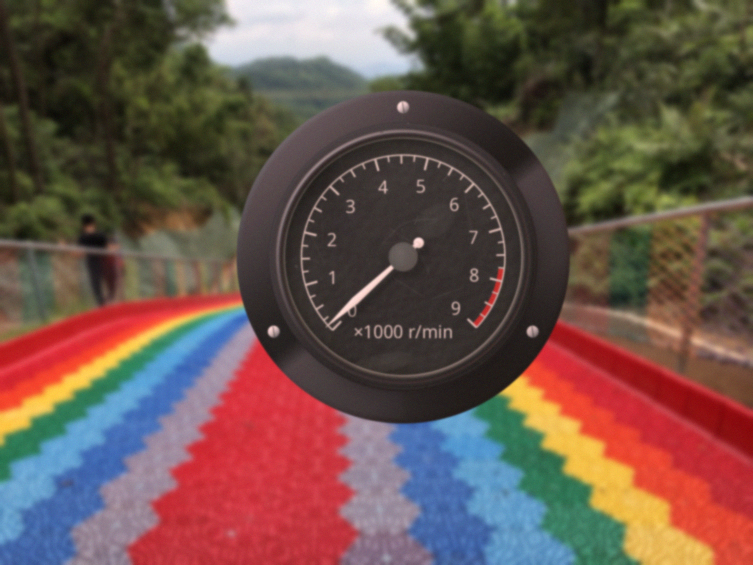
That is rpm 125
